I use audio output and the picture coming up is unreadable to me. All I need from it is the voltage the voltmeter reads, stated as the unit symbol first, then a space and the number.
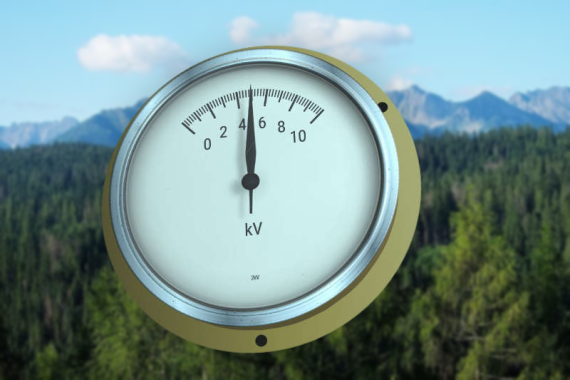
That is kV 5
